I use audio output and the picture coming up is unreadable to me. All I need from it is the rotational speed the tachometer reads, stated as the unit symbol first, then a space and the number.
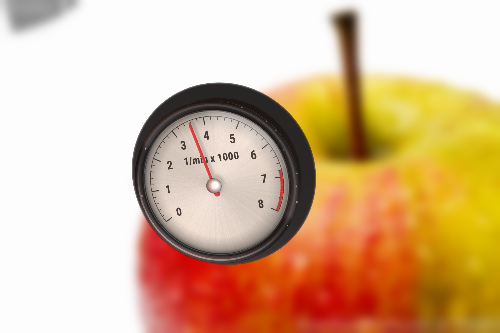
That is rpm 3600
